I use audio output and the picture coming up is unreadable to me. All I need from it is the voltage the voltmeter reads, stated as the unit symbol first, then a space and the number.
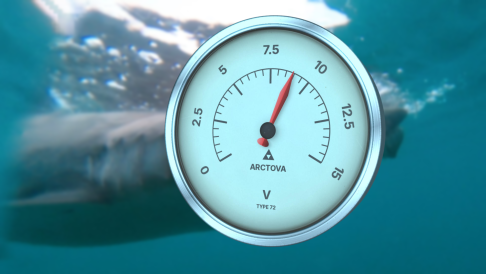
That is V 9
